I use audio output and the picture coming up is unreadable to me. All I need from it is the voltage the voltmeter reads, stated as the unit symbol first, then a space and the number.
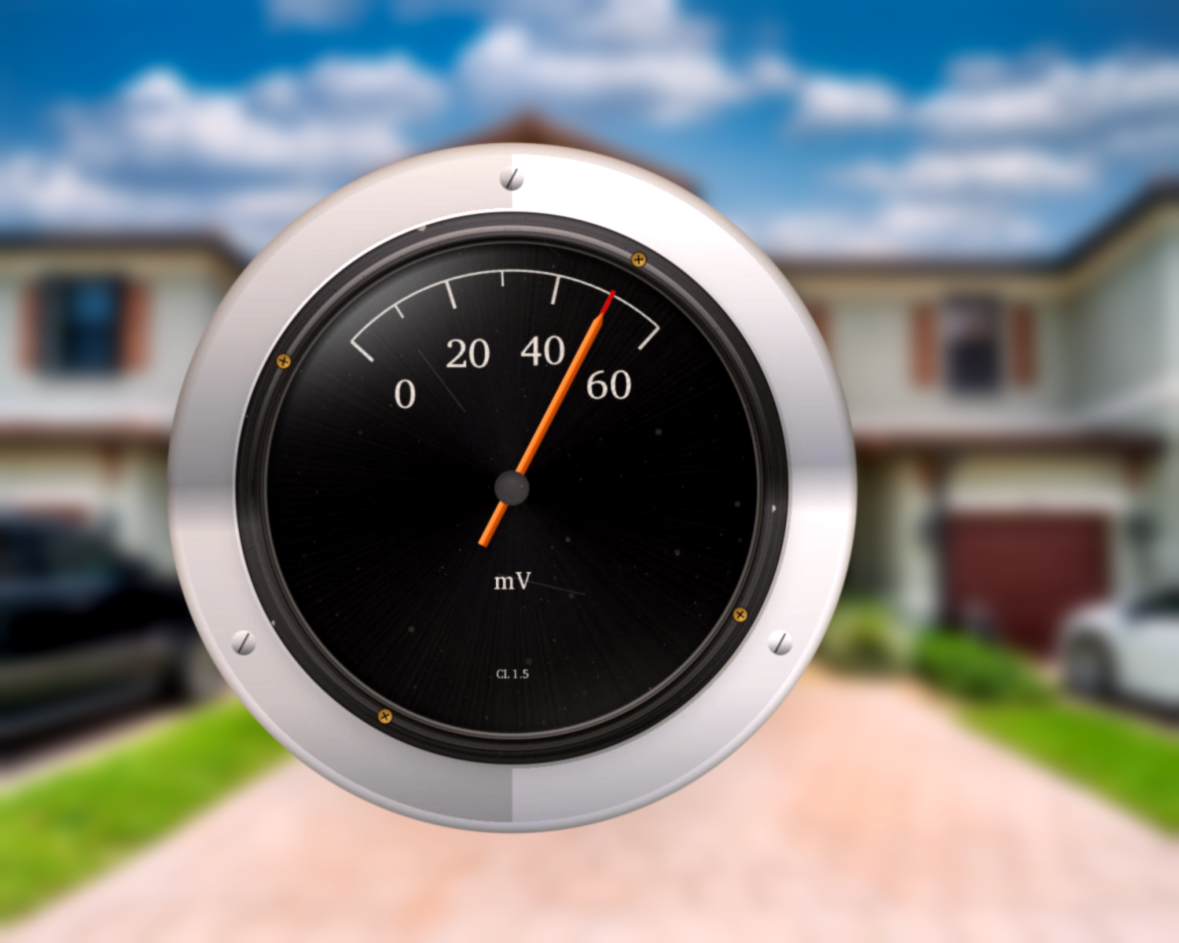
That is mV 50
